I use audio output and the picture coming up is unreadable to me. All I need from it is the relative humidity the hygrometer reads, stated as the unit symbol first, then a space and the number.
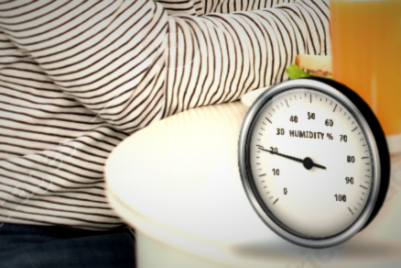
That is % 20
